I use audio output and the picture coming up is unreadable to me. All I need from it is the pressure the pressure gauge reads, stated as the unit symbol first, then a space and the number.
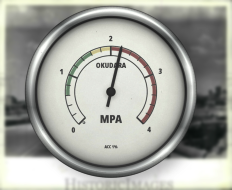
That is MPa 2.2
